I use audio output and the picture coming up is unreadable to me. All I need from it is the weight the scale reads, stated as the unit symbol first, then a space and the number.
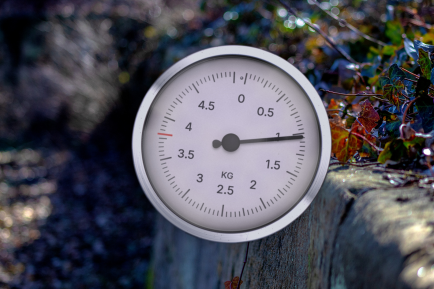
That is kg 1.05
